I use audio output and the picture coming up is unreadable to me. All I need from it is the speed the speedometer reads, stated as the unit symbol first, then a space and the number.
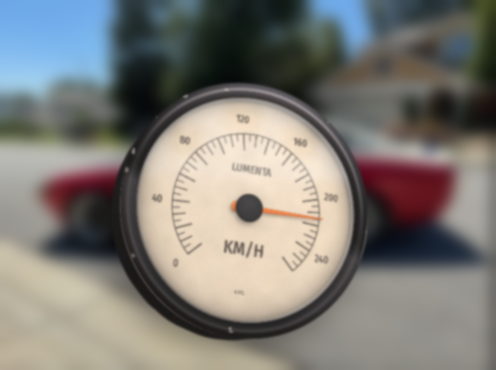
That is km/h 215
